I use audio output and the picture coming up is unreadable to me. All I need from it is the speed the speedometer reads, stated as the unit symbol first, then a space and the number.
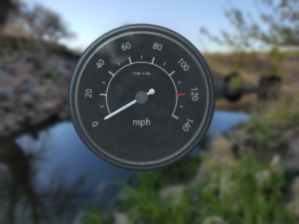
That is mph 0
